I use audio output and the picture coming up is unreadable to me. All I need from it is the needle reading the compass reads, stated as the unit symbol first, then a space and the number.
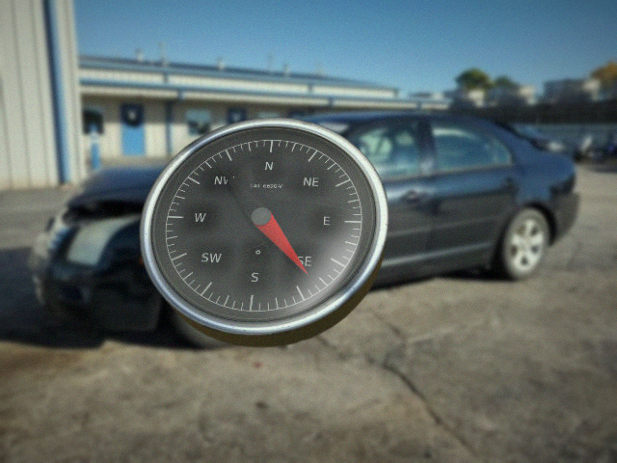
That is ° 140
